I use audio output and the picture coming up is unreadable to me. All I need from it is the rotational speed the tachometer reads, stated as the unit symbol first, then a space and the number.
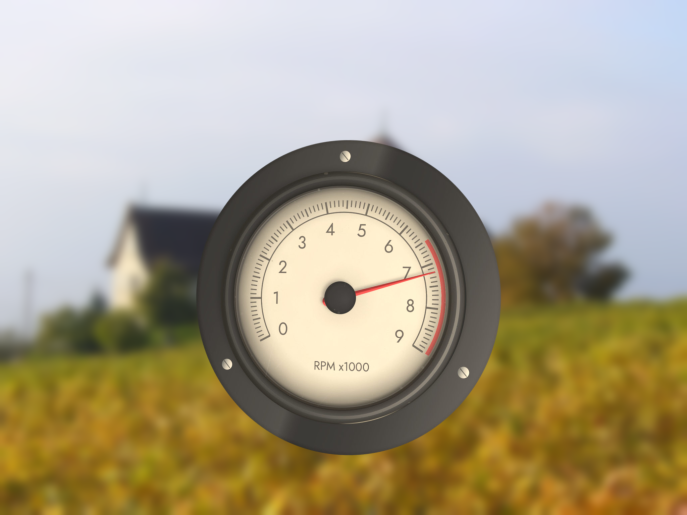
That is rpm 7200
